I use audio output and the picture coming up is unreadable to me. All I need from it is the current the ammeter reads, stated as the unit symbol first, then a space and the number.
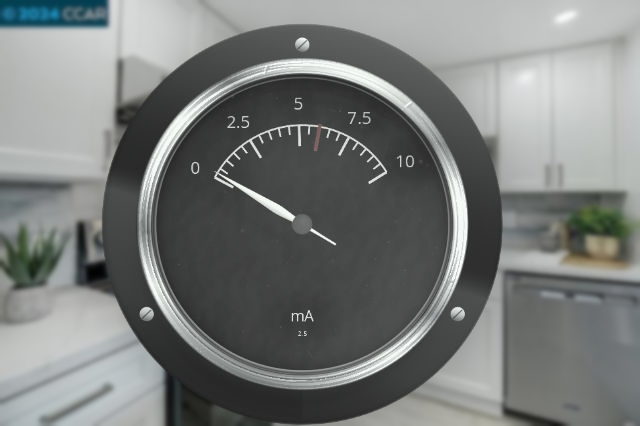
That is mA 0.25
